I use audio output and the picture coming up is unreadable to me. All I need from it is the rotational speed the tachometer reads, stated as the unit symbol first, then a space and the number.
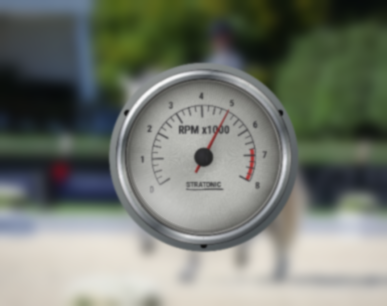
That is rpm 5000
